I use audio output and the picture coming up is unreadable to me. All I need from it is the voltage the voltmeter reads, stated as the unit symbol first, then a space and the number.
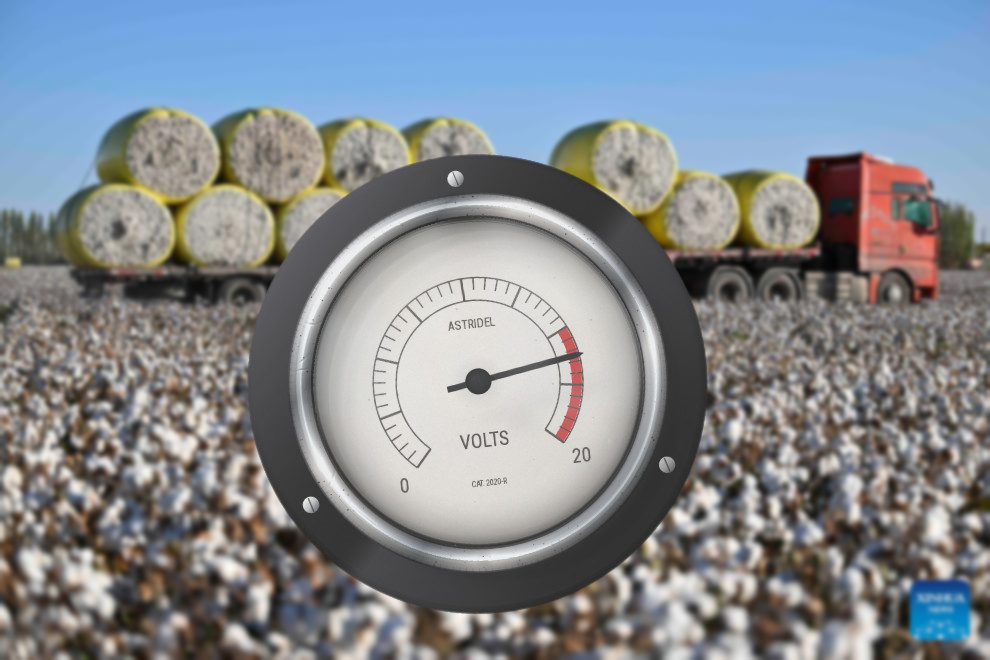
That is V 16.25
